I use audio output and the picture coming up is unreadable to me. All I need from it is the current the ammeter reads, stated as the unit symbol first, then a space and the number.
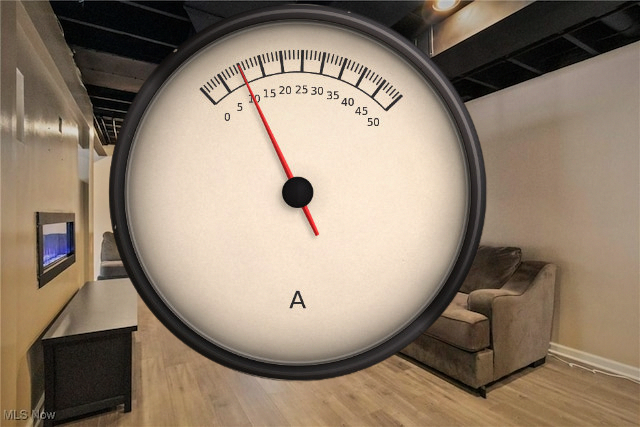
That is A 10
